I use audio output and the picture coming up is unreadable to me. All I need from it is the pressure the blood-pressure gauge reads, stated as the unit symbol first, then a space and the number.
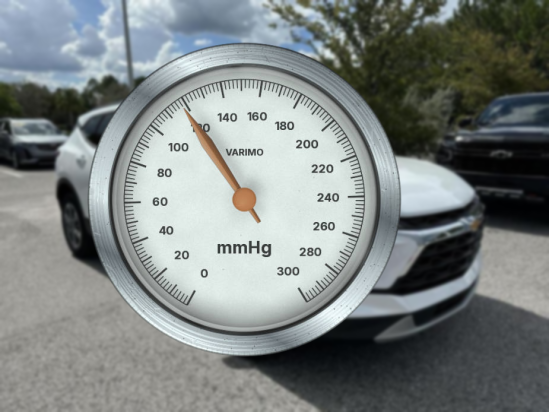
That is mmHg 118
